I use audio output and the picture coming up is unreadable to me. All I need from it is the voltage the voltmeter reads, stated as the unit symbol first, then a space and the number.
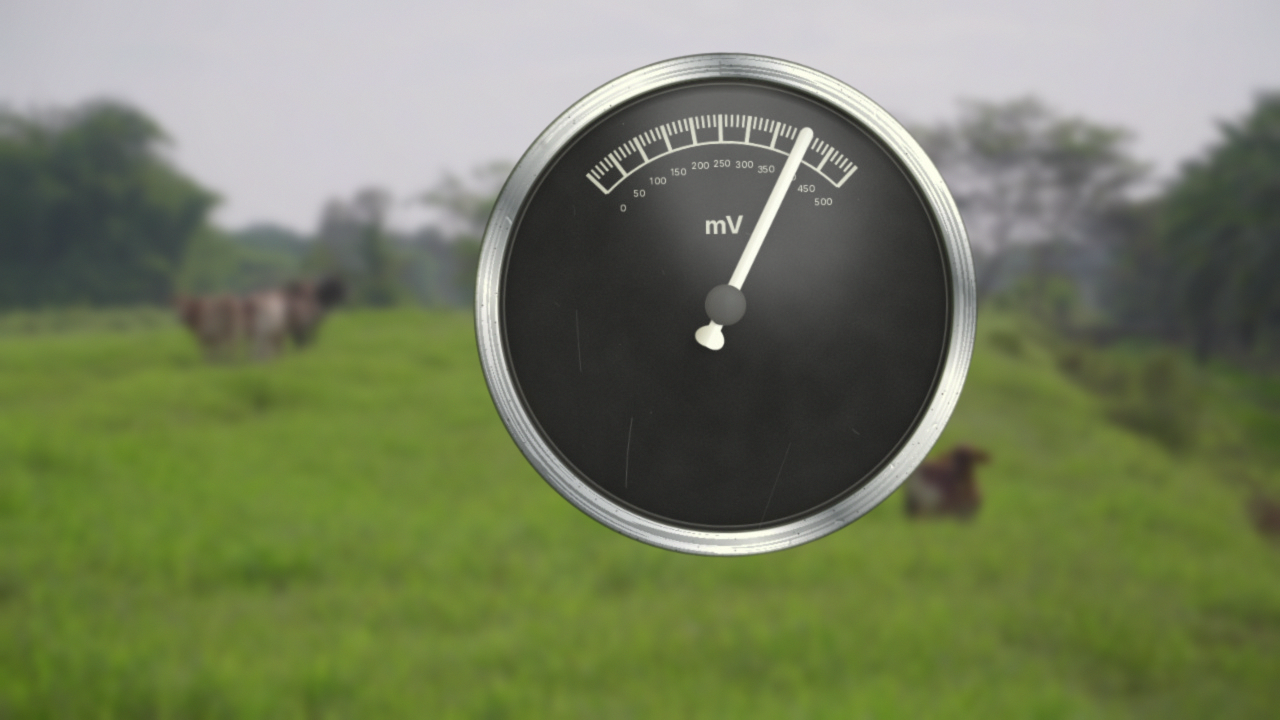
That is mV 400
